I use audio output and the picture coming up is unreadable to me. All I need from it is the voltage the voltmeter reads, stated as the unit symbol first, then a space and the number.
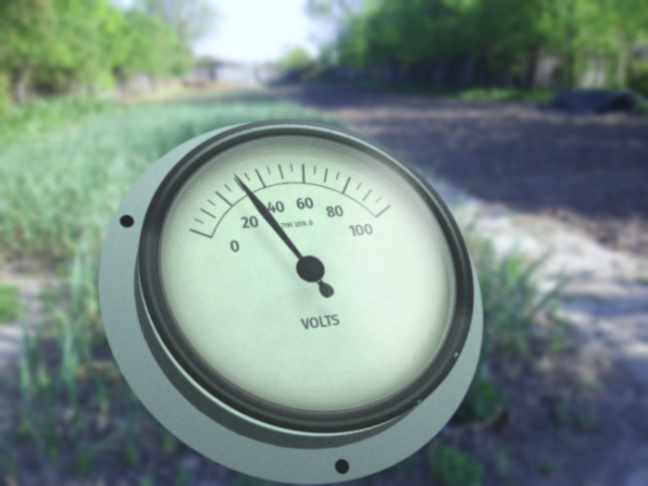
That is V 30
